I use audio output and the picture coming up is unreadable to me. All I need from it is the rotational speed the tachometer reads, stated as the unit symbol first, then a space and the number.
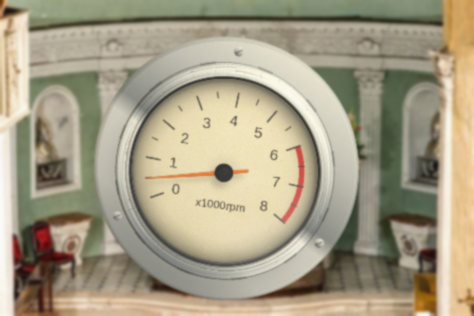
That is rpm 500
